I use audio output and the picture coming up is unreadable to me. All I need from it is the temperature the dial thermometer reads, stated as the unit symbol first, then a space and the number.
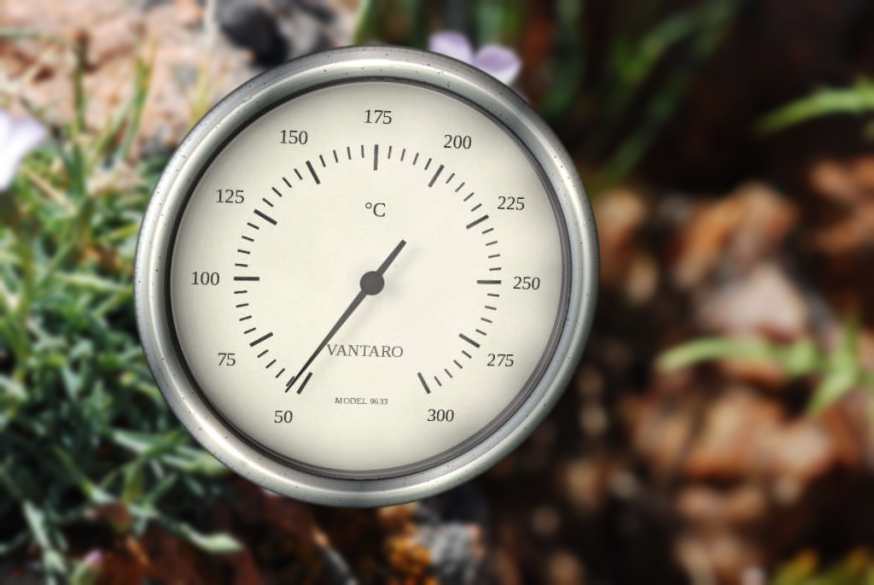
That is °C 55
